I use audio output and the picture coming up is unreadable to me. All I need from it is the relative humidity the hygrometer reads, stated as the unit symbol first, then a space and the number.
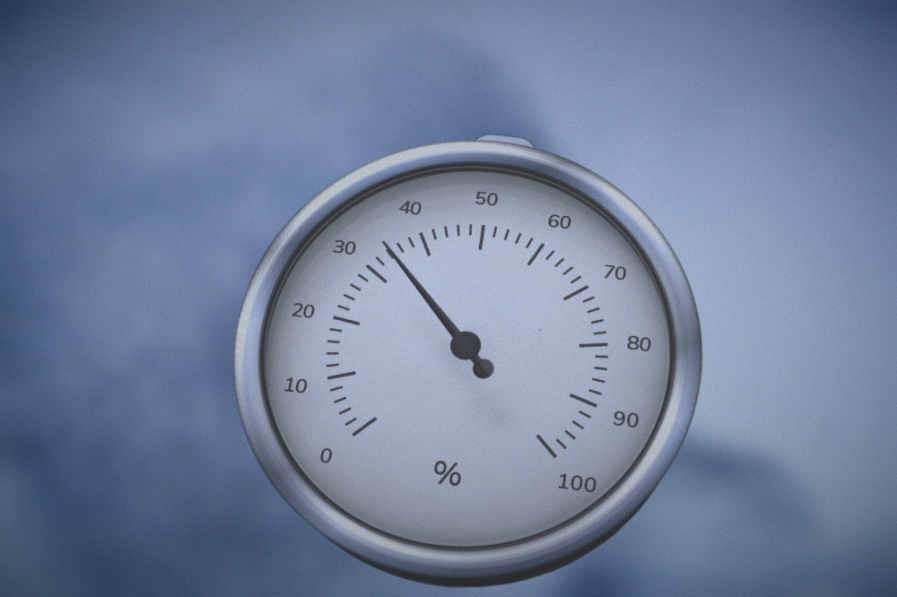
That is % 34
